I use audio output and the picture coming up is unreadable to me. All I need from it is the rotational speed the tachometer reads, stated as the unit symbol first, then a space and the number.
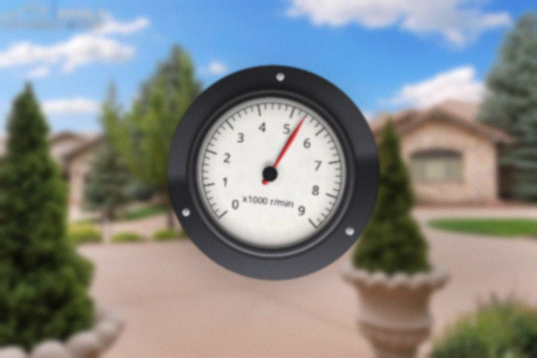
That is rpm 5400
